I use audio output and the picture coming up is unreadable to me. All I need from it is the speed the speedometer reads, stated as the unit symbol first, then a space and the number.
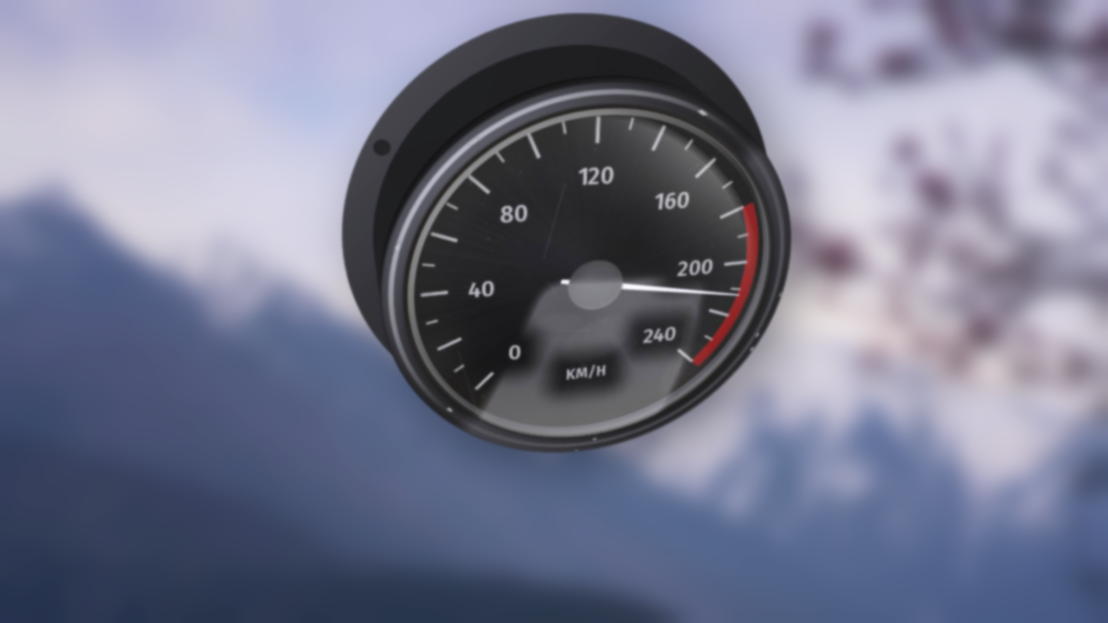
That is km/h 210
